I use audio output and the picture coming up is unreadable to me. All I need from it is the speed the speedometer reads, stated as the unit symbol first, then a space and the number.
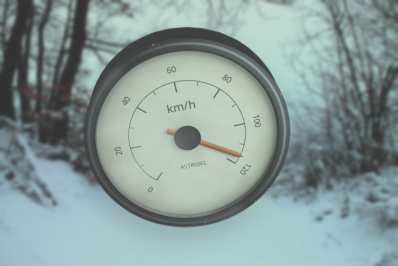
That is km/h 115
